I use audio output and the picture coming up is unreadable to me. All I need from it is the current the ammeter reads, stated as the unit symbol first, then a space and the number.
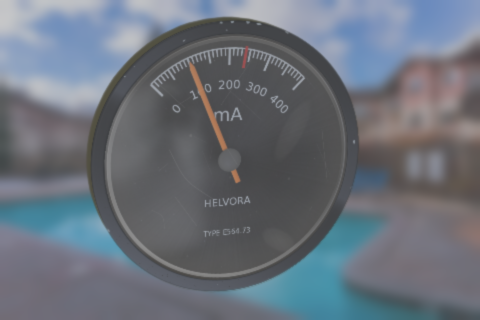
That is mA 100
